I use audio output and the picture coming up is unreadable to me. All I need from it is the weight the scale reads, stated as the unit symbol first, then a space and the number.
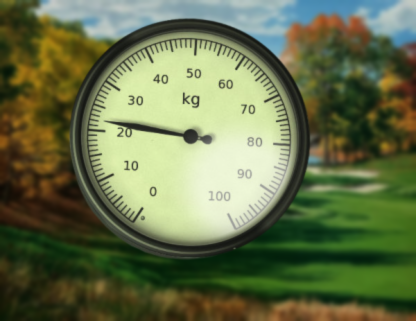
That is kg 22
